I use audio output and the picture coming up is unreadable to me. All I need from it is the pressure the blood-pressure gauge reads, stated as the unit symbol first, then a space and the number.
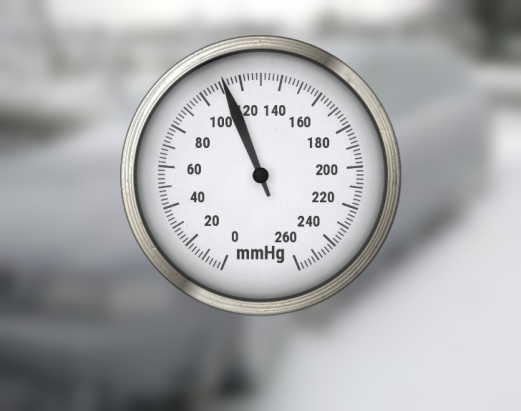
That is mmHg 112
